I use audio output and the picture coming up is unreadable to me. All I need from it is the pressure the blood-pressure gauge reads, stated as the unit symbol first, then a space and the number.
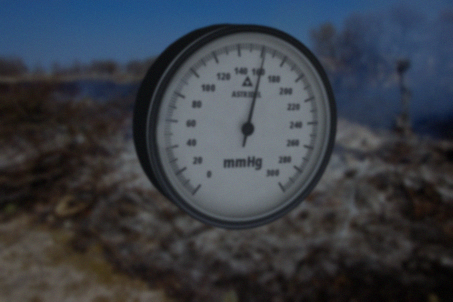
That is mmHg 160
